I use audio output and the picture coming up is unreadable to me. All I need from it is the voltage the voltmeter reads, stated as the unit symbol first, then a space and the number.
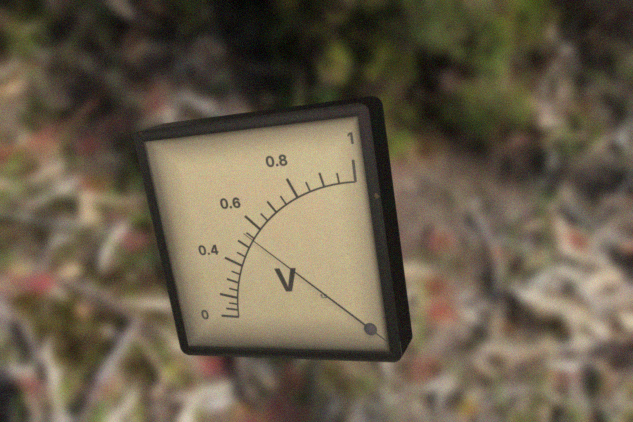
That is V 0.55
